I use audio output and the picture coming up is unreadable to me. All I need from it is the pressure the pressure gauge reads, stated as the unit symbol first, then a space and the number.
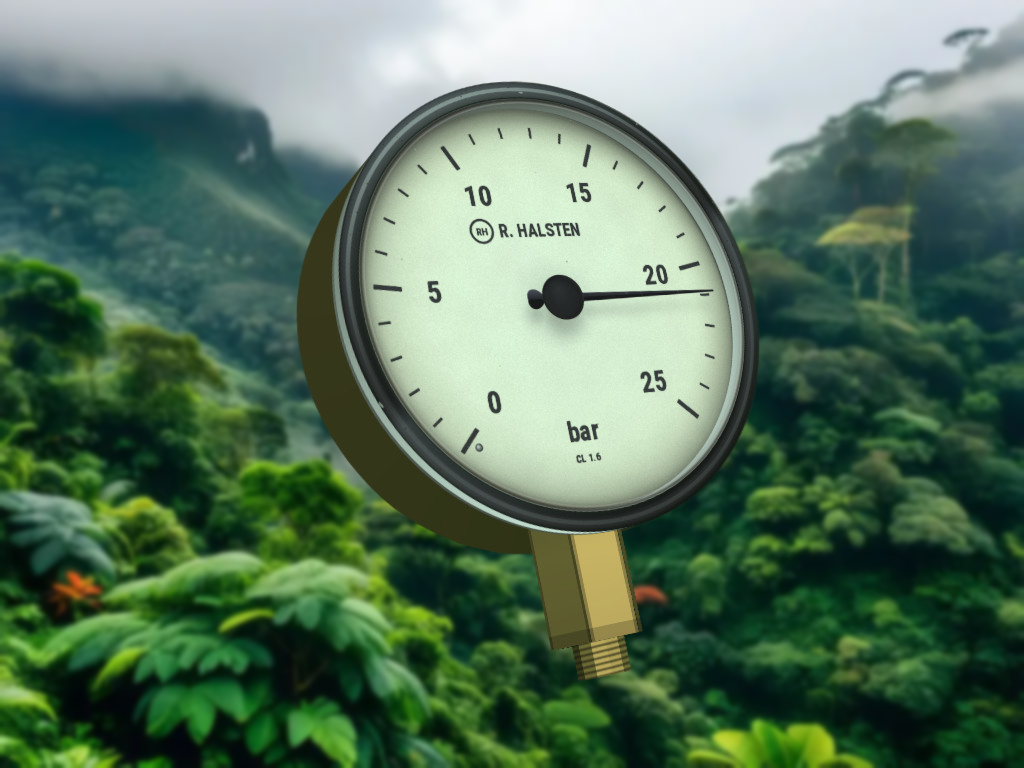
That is bar 21
